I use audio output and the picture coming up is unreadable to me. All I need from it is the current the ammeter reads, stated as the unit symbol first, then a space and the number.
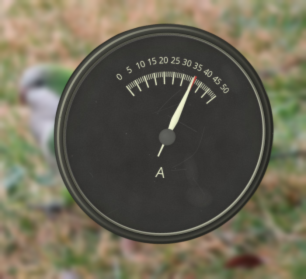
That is A 35
